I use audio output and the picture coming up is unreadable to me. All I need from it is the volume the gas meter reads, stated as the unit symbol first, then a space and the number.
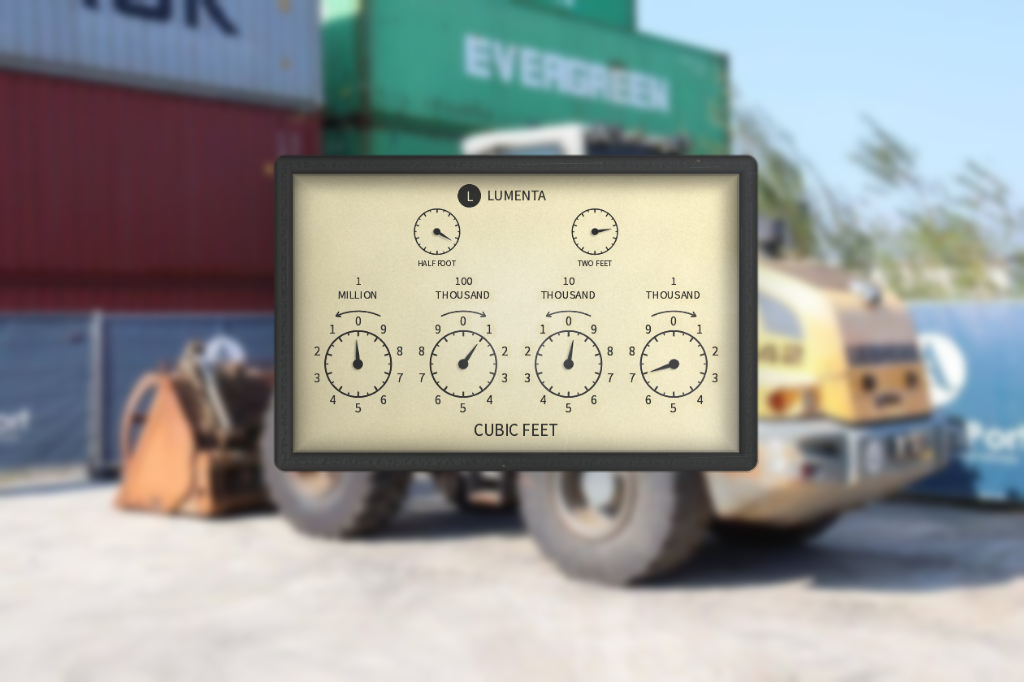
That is ft³ 9700
